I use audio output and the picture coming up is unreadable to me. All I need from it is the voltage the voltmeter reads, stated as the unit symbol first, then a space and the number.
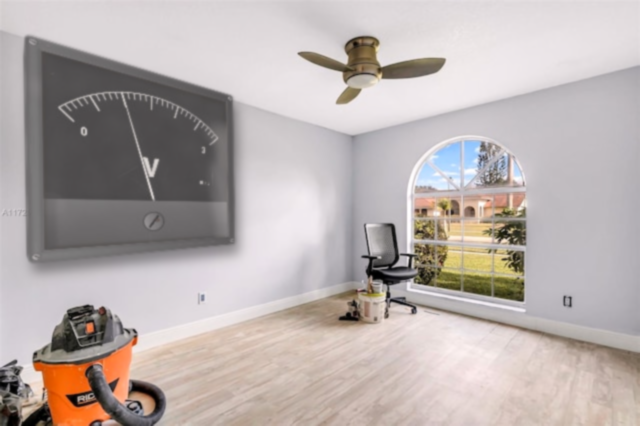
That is V 1
